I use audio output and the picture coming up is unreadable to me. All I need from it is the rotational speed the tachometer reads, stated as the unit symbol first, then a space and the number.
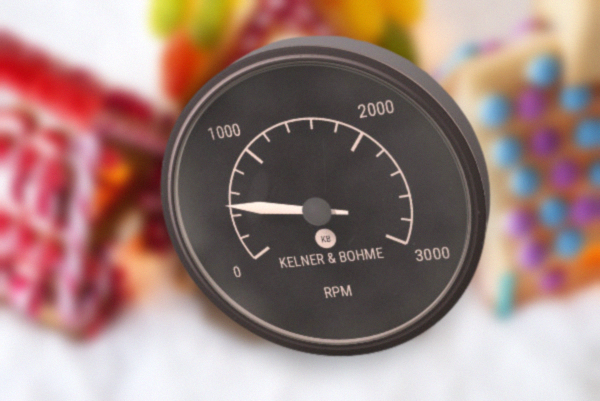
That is rpm 500
